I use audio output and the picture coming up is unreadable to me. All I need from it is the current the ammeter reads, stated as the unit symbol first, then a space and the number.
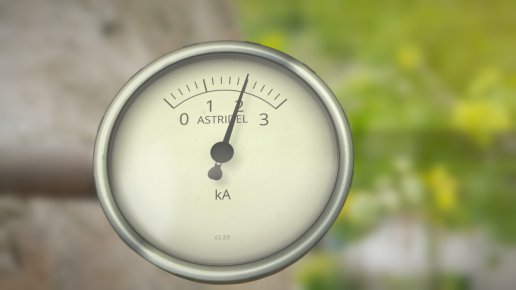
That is kA 2
